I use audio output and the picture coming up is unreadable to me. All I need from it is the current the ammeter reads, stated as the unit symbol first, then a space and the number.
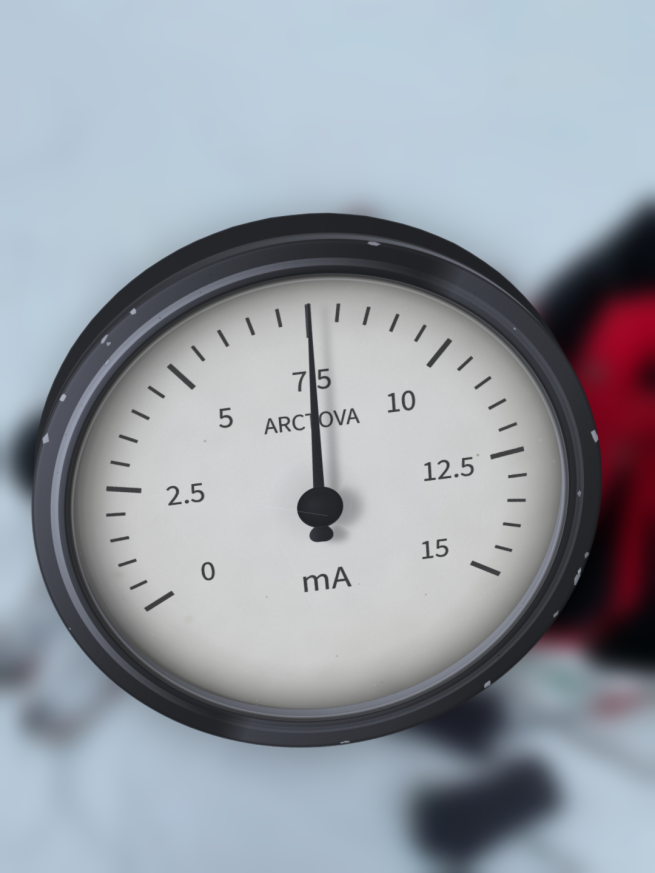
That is mA 7.5
